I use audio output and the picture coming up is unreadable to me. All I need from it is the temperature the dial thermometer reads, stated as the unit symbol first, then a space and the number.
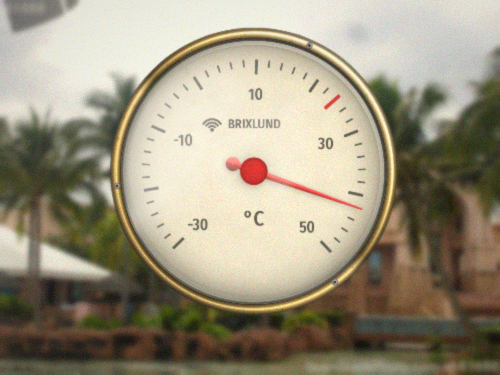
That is °C 42
